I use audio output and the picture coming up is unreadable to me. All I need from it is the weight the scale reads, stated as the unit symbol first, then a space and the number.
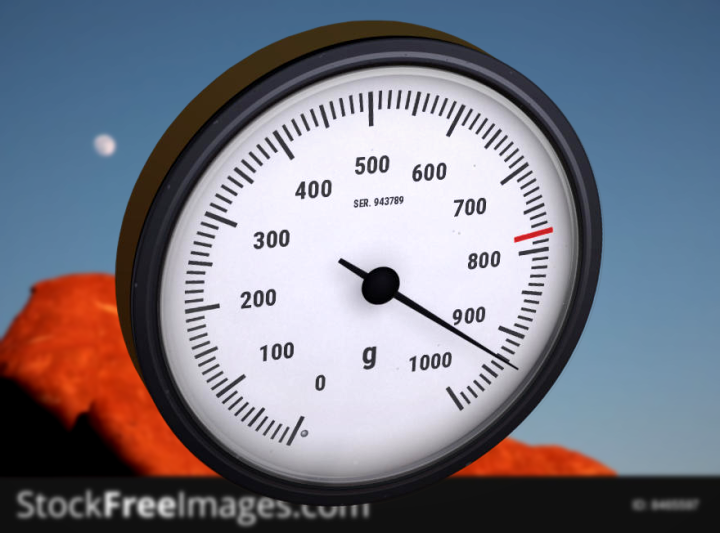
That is g 930
